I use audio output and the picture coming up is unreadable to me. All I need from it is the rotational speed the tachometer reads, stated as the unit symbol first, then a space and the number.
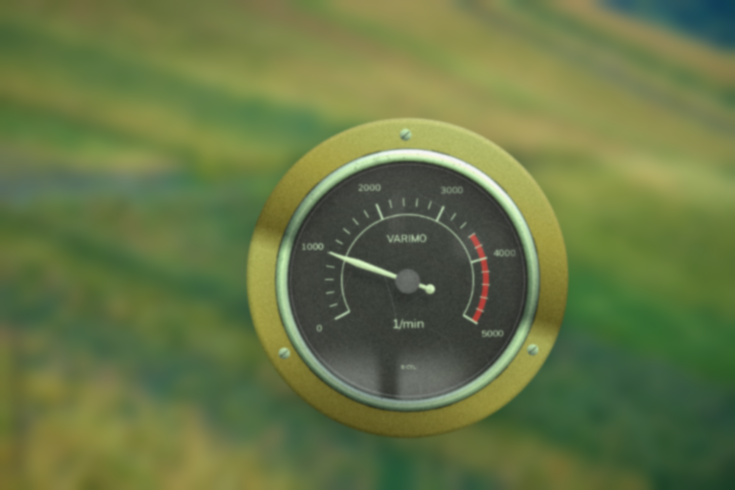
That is rpm 1000
